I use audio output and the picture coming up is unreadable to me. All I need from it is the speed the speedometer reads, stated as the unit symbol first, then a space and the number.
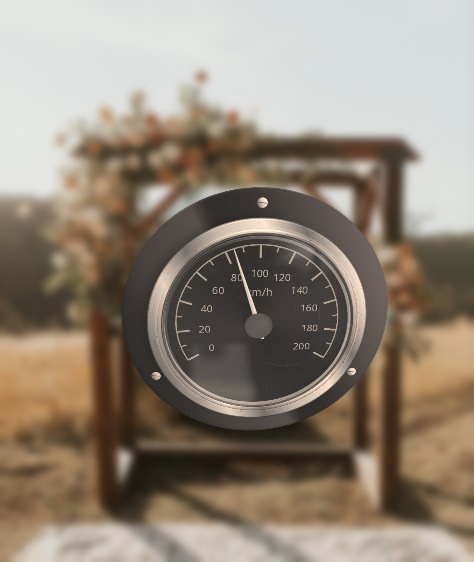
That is km/h 85
